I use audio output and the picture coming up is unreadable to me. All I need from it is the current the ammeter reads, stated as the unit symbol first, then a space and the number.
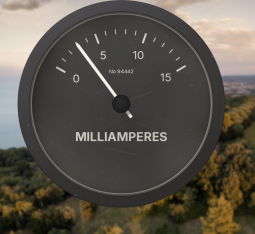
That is mA 3
